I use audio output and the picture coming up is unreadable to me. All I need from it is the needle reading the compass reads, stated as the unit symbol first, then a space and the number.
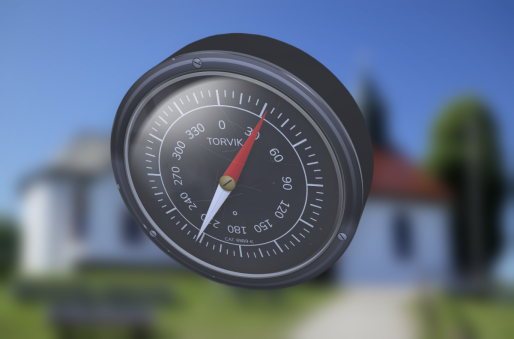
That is ° 32.5
